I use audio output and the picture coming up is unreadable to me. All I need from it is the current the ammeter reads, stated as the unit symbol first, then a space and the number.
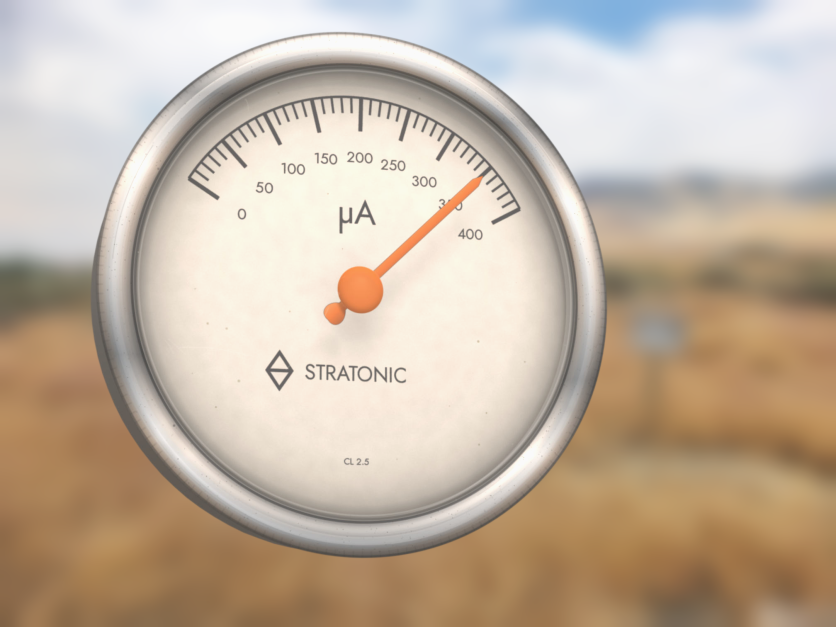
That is µA 350
